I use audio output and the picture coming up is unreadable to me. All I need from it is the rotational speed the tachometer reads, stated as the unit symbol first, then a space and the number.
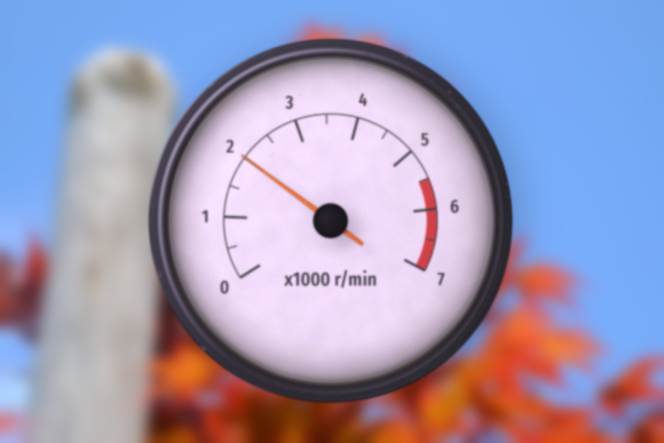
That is rpm 2000
